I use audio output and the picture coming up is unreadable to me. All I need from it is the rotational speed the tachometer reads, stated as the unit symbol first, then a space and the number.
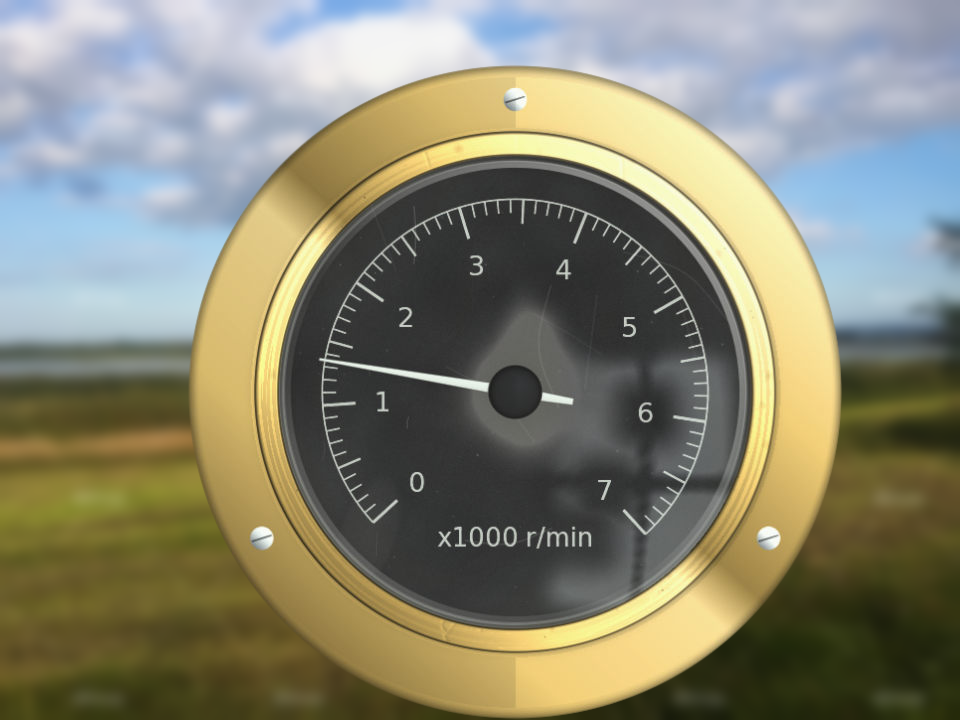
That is rpm 1350
